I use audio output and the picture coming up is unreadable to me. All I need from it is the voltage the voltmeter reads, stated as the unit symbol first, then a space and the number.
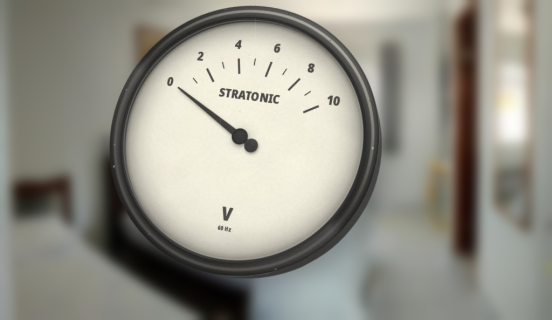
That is V 0
